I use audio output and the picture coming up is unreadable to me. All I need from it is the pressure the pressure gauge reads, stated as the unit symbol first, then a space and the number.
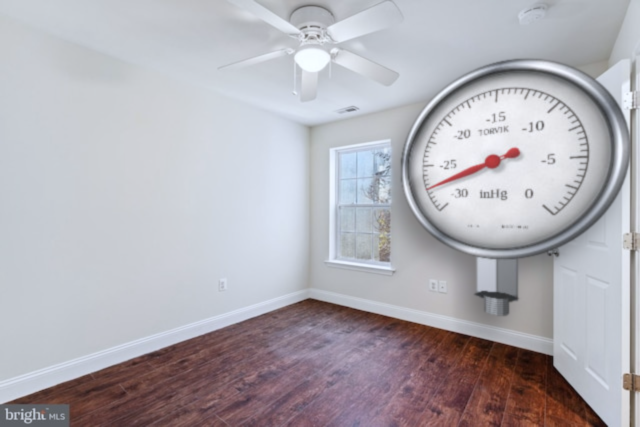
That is inHg -27.5
